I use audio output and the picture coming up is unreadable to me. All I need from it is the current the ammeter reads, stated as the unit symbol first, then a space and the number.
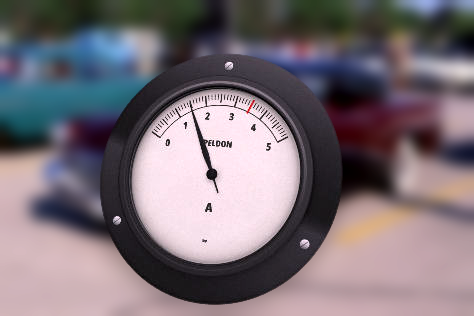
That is A 1.5
